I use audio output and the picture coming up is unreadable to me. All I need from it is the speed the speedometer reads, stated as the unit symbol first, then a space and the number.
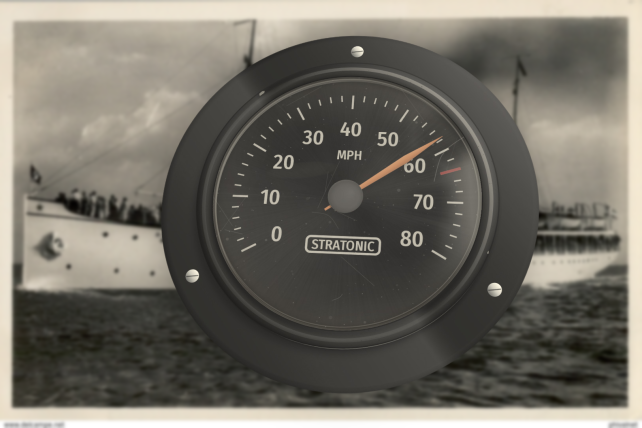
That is mph 58
